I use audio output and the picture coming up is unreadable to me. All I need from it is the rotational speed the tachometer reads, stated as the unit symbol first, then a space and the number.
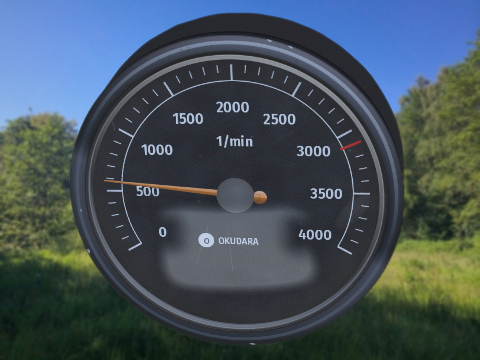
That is rpm 600
